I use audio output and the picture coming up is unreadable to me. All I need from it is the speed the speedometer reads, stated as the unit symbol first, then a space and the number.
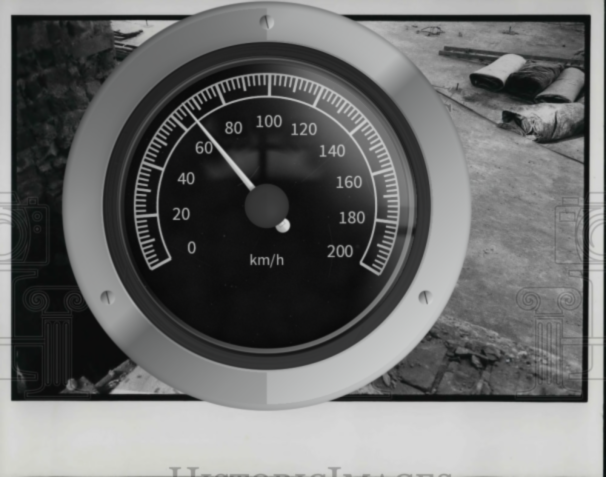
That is km/h 66
